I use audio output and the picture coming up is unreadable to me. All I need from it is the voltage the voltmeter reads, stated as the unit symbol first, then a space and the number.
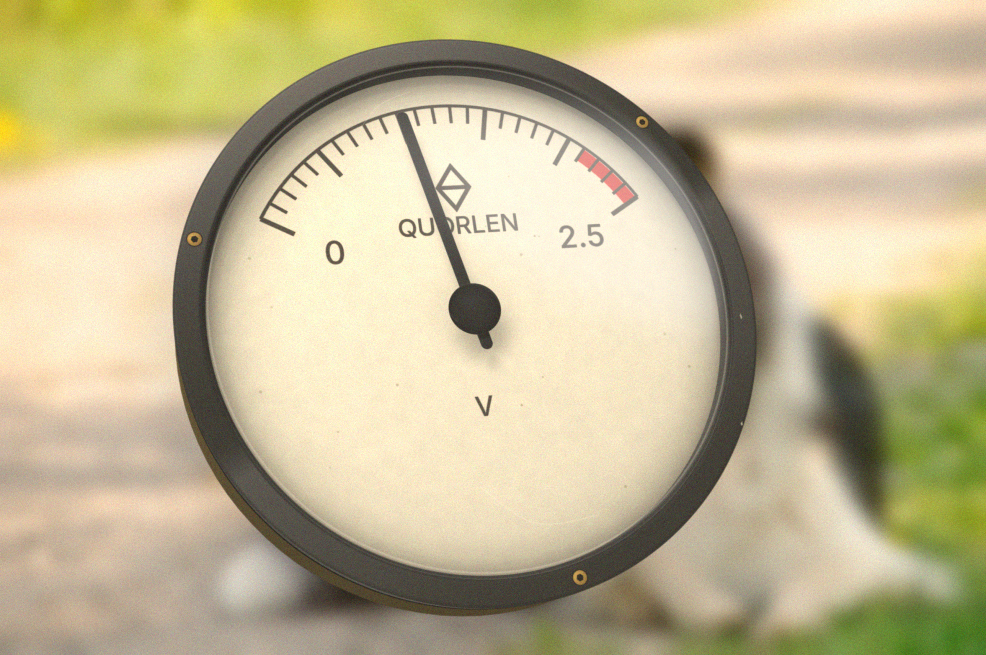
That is V 1
